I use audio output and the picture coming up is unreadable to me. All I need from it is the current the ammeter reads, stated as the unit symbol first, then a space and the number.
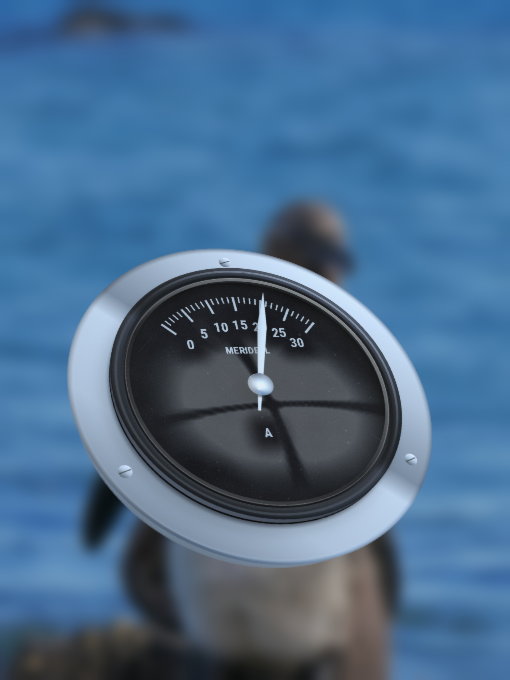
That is A 20
